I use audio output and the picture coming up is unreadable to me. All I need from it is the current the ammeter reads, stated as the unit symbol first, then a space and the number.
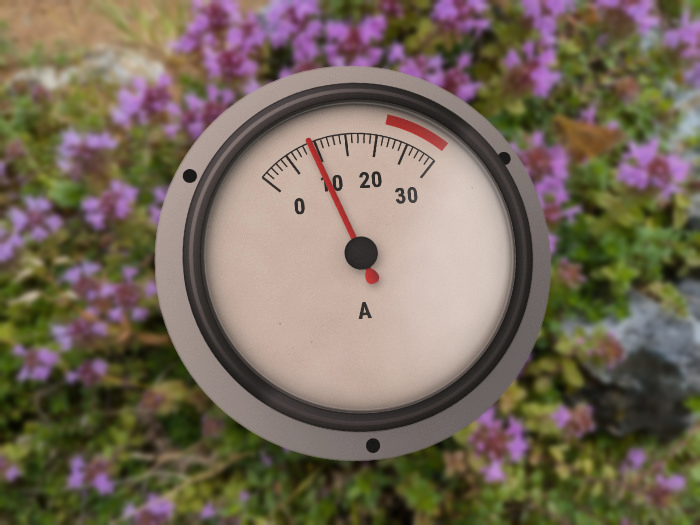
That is A 9
